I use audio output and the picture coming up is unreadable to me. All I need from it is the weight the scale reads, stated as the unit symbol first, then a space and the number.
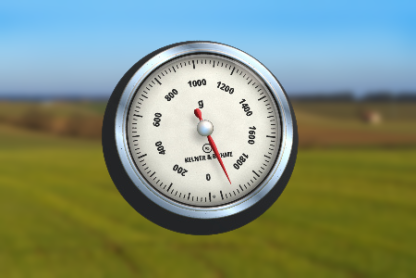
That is g 1940
